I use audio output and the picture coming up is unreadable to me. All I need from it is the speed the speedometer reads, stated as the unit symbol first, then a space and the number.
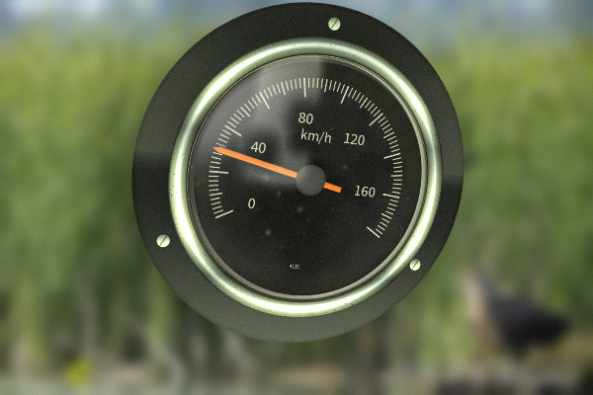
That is km/h 30
